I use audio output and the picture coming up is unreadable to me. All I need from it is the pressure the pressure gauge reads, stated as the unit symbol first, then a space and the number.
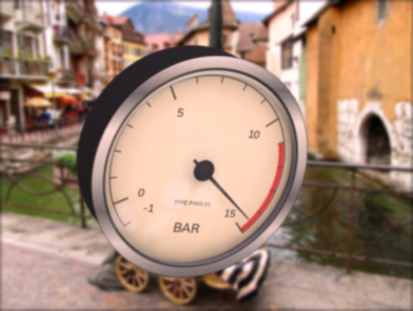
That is bar 14.5
